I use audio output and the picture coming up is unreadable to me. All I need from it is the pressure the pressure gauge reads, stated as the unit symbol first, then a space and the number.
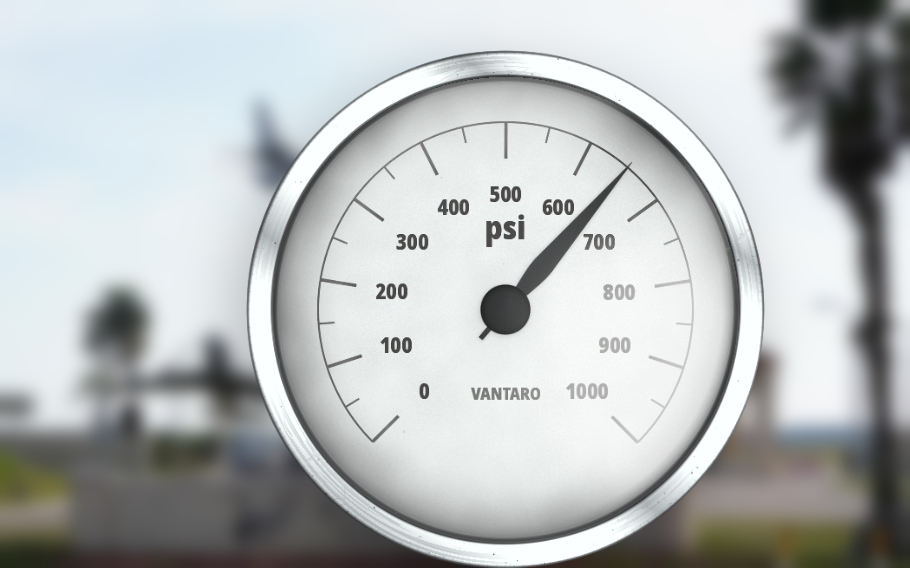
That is psi 650
